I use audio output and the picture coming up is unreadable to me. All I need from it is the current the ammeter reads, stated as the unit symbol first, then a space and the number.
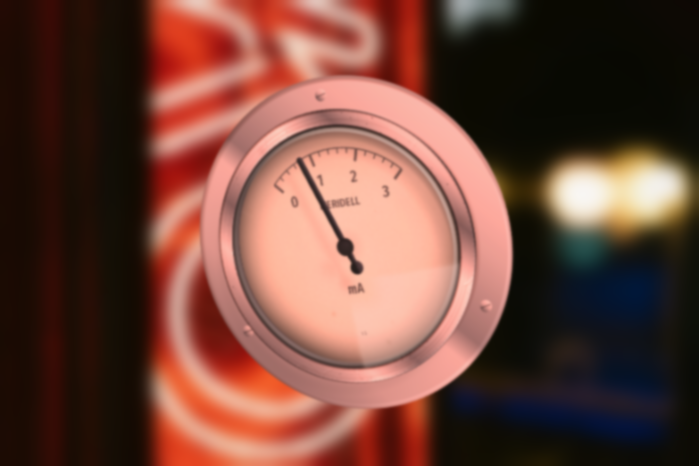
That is mA 0.8
